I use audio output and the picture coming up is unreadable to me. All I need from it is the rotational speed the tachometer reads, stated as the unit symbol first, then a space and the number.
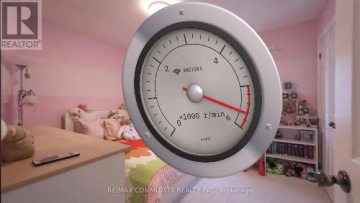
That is rpm 5600
